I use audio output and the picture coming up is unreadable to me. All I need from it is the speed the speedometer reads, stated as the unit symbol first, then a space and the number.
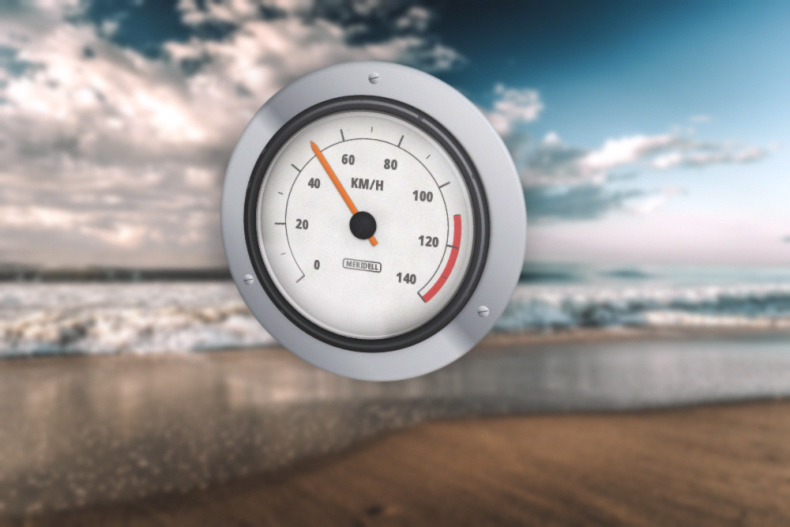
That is km/h 50
